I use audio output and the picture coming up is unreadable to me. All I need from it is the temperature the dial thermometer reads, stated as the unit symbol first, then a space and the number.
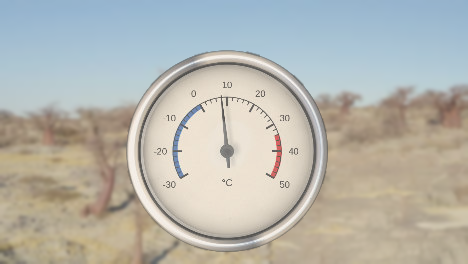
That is °C 8
